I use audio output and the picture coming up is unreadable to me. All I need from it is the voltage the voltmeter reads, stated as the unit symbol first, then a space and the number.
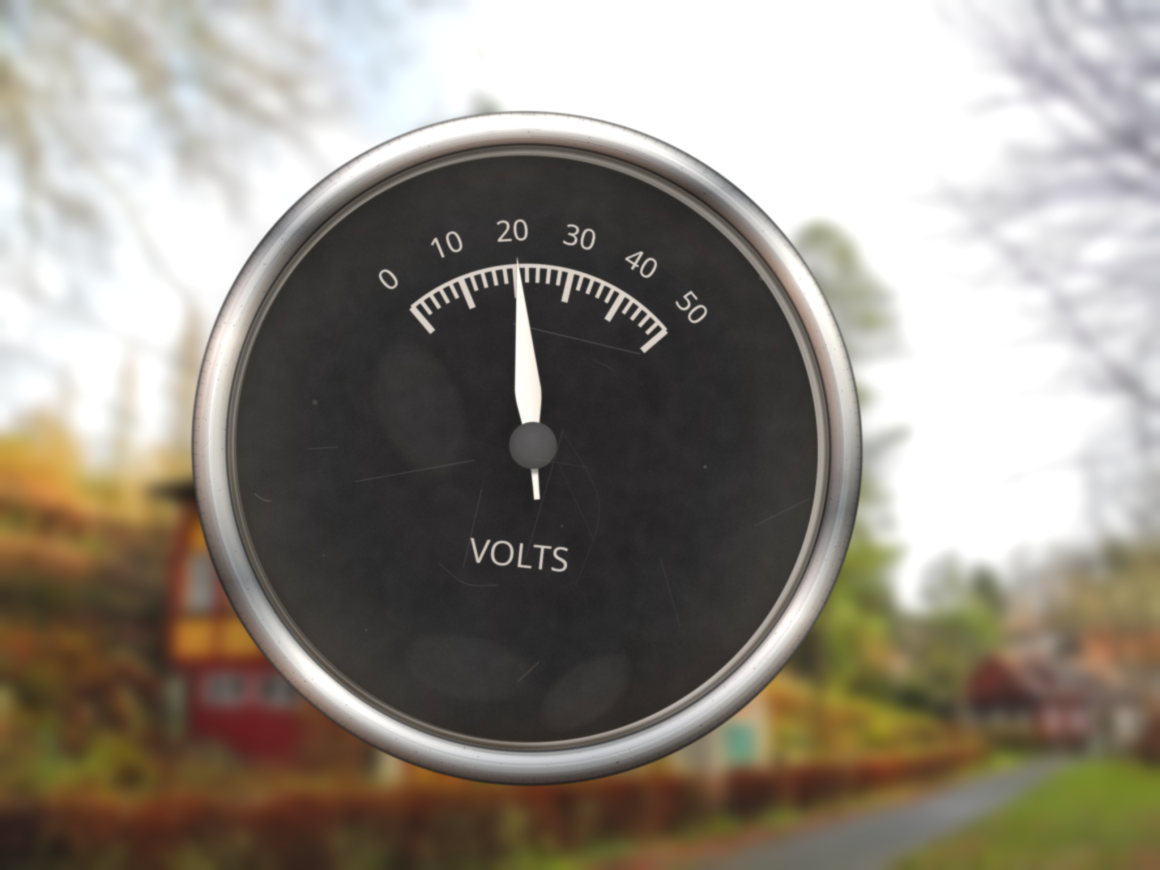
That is V 20
